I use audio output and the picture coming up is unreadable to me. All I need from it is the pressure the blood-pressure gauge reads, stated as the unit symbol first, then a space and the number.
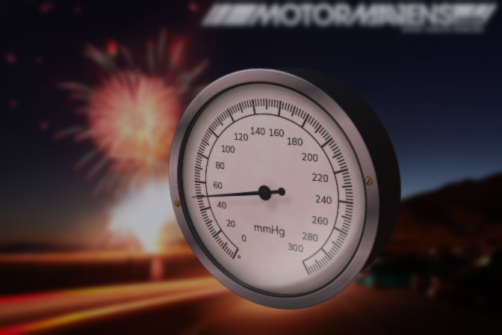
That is mmHg 50
